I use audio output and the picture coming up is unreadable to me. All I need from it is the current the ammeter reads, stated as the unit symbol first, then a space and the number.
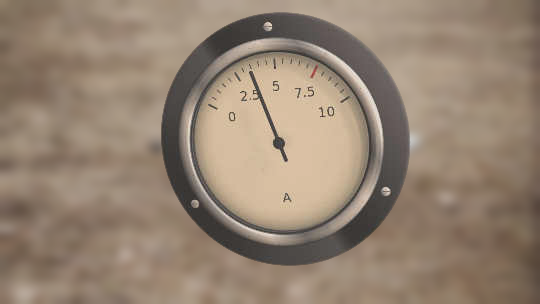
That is A 3.5
